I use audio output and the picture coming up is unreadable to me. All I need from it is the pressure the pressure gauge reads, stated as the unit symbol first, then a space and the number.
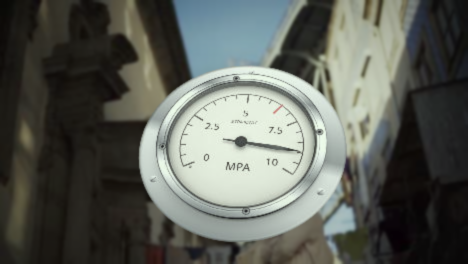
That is MPa 9
